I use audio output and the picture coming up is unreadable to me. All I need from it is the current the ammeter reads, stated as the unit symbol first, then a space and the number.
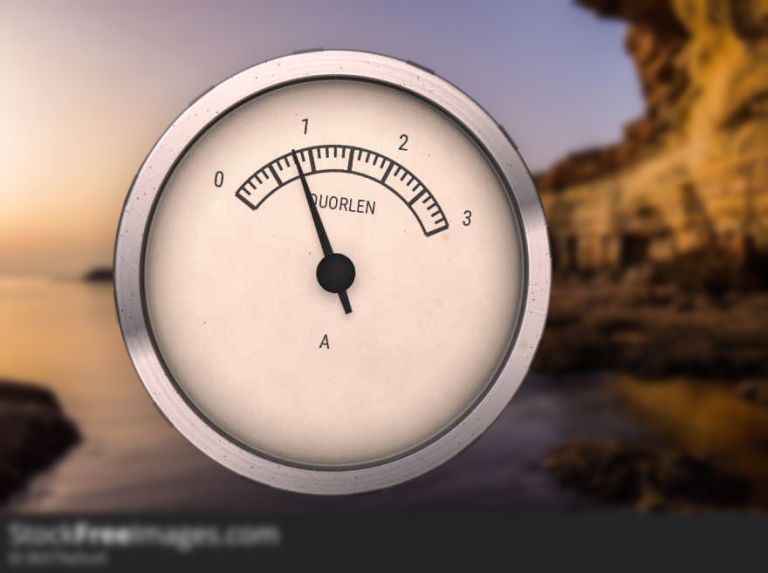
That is A 0.8
